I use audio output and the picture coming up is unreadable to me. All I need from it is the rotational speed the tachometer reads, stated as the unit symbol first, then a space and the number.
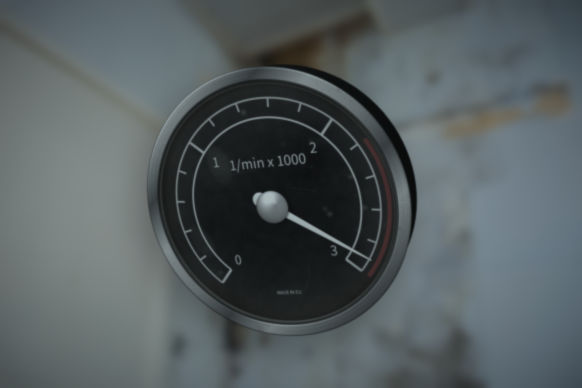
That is rpm 2900
